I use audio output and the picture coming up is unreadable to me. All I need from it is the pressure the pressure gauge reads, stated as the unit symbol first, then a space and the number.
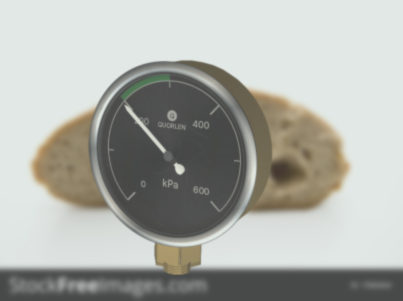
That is kPa 200
